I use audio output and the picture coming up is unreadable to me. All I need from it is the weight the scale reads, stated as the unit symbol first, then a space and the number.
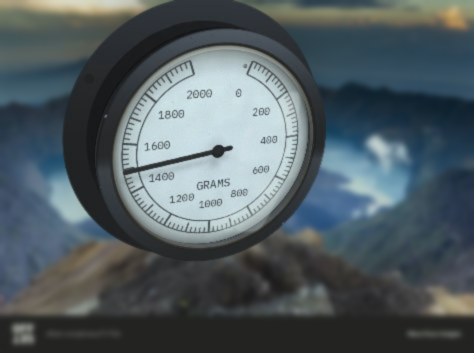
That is g 1500
